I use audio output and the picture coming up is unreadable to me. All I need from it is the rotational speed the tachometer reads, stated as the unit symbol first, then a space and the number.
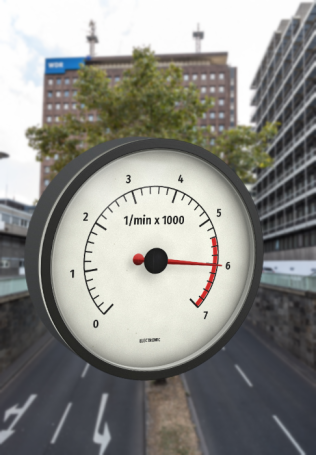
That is rpm 6000
